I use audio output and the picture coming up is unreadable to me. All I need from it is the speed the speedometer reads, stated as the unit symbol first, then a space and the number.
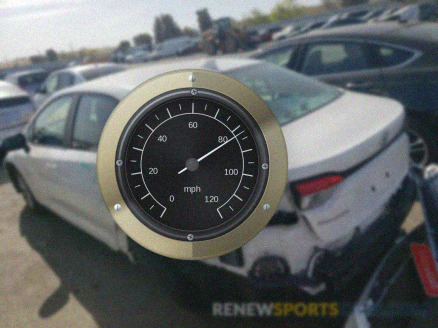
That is mph 82.5
